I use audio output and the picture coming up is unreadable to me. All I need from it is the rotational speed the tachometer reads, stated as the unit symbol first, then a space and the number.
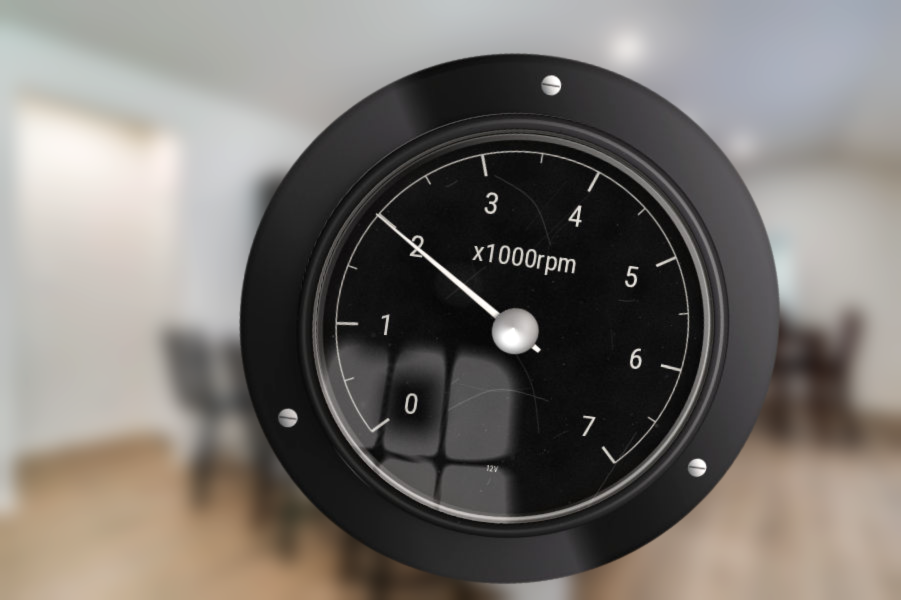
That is rpm 2000
